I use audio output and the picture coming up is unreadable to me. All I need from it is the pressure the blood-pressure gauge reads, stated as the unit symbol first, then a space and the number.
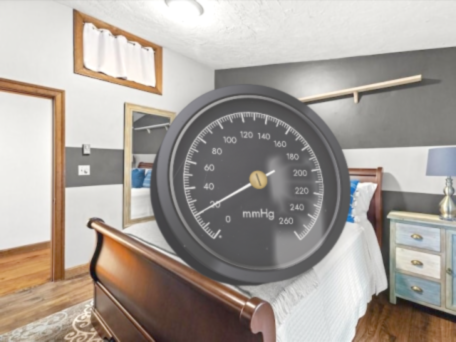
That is mmHg 20
